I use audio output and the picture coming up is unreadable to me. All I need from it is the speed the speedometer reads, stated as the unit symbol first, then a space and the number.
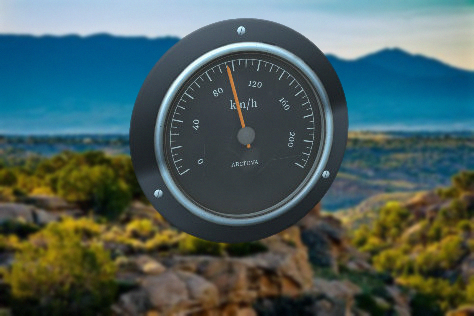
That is km/h 95
